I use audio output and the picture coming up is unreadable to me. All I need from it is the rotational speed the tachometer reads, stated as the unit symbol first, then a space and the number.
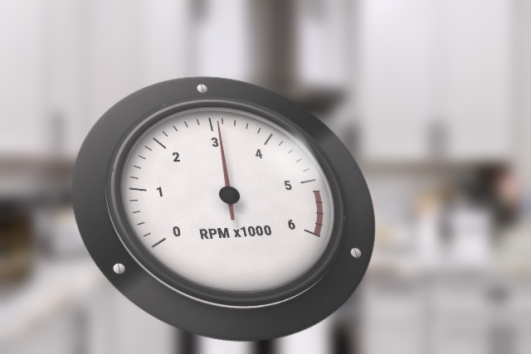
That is rpm 3100
